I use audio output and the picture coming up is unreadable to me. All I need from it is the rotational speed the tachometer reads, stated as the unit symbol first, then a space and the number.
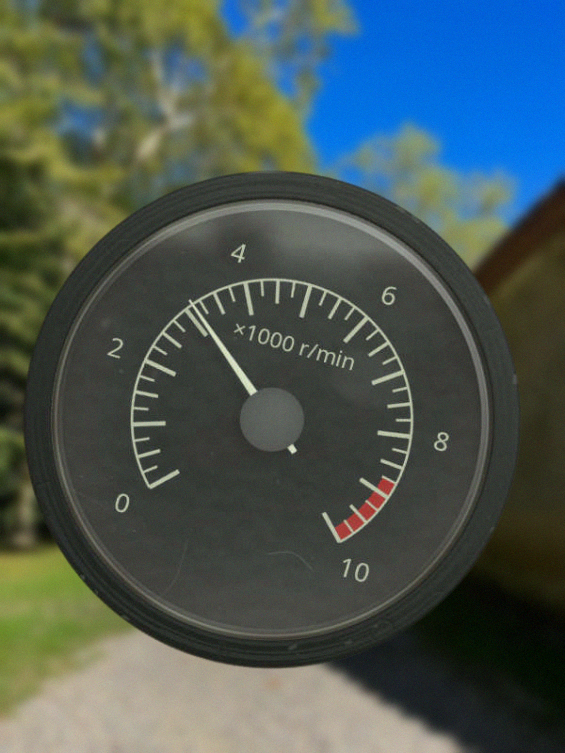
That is rpm 3125
